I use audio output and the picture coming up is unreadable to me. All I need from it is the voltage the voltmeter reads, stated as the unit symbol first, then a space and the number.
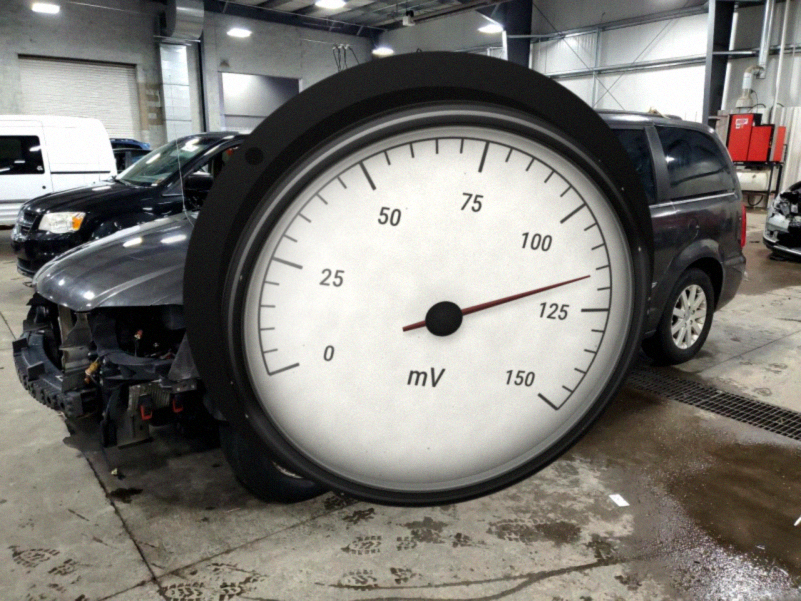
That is mV 115
